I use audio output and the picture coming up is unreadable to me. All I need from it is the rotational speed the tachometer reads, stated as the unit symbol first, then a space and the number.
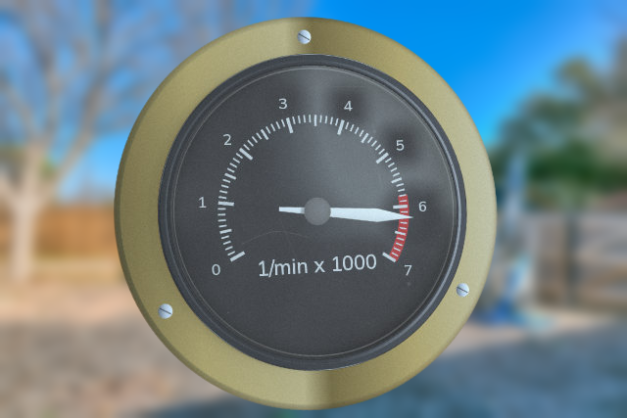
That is rpm 6200
